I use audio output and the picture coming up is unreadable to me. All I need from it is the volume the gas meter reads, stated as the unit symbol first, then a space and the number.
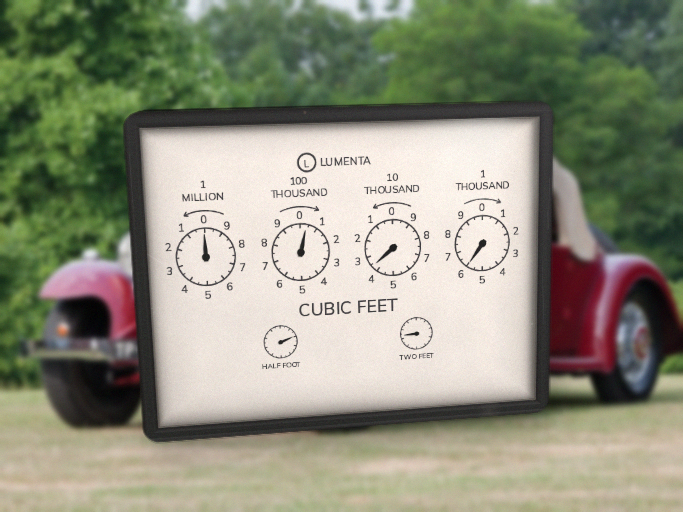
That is ft³ 3600
